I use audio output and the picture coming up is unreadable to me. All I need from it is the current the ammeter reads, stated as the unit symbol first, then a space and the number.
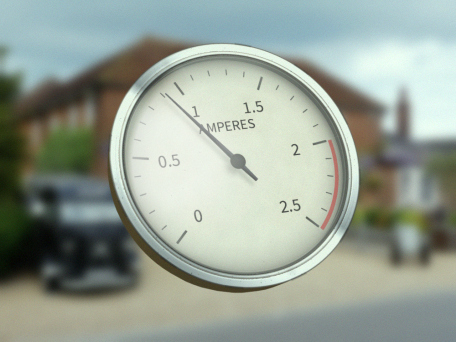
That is A 0.9
